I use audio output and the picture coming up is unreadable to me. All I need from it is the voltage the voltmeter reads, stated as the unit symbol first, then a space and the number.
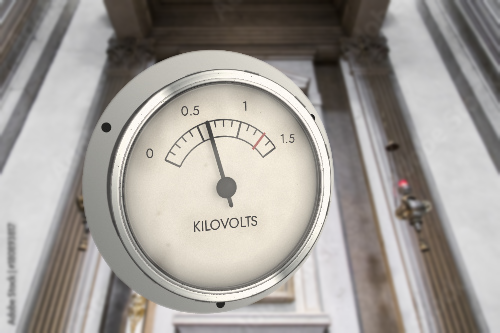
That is kV 0.6
